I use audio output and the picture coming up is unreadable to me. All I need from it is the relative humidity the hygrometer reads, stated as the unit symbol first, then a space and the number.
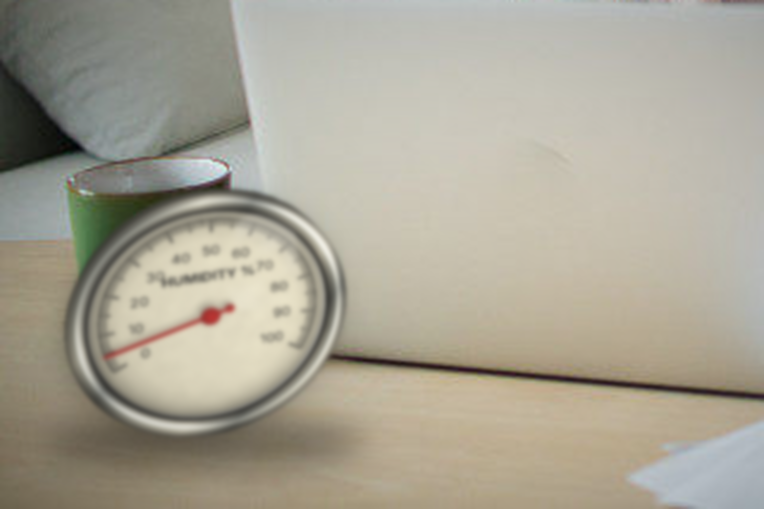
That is % 5
